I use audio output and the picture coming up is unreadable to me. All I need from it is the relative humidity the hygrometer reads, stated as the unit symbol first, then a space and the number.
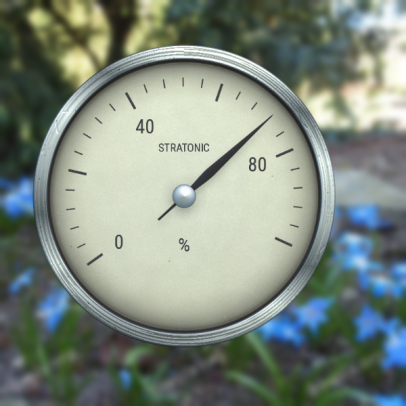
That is % 72
